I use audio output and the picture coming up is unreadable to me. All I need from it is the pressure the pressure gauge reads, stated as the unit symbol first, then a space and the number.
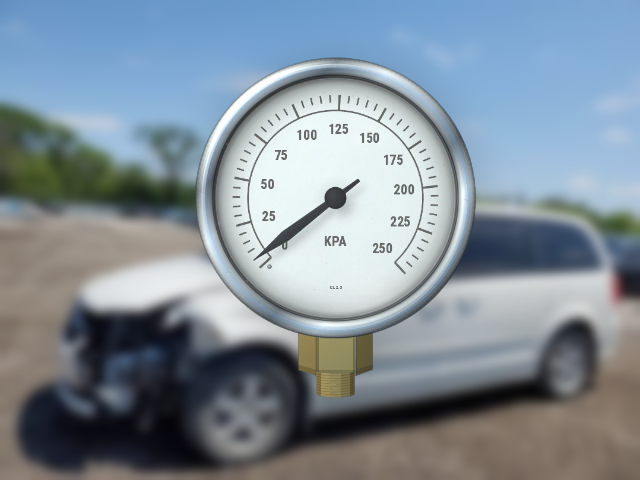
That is kPa 5
